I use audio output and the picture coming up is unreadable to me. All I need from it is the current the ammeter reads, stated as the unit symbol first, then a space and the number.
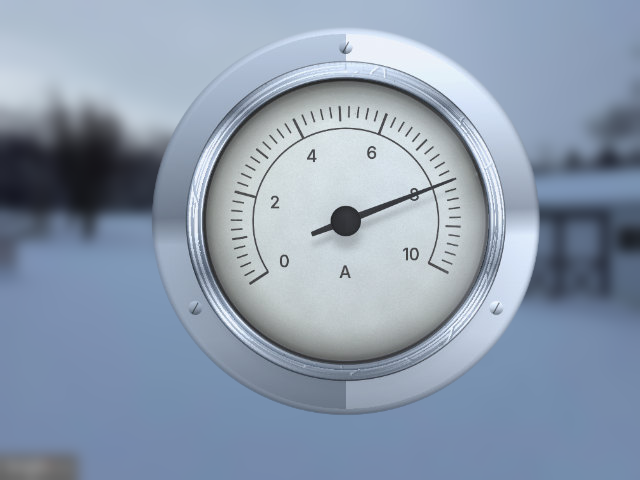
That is A 8
